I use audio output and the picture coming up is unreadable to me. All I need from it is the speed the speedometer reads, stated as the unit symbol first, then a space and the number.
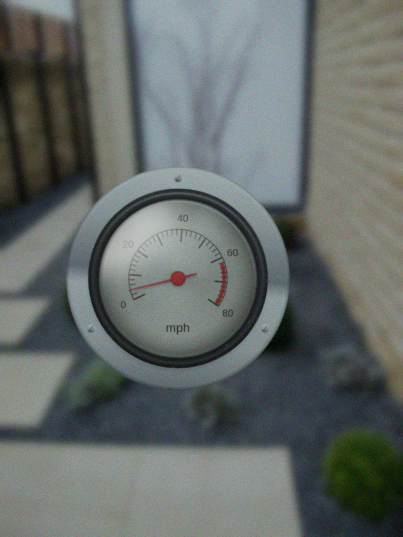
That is mph 4
